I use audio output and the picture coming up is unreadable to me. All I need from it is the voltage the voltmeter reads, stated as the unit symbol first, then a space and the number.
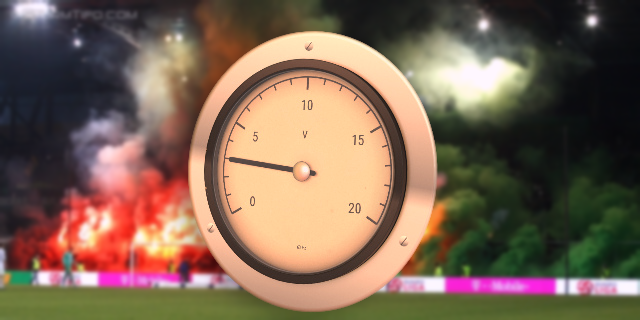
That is V 3
